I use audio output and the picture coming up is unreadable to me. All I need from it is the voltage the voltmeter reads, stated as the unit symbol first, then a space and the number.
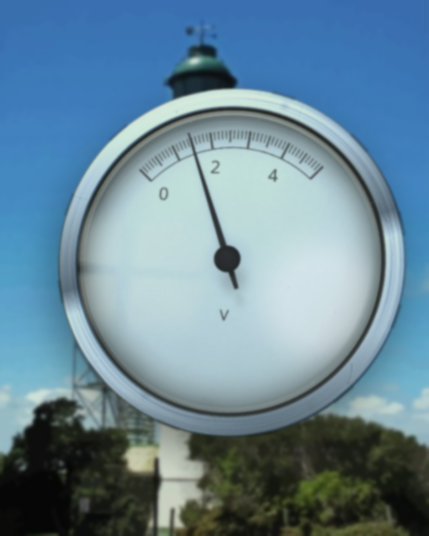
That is V 1.5
